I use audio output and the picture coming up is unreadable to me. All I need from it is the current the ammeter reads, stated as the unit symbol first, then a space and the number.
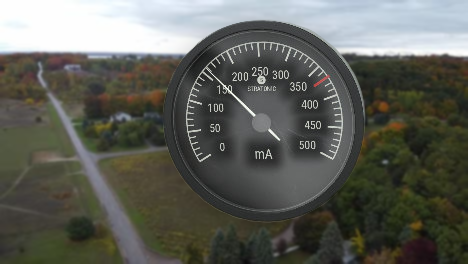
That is mA 160
